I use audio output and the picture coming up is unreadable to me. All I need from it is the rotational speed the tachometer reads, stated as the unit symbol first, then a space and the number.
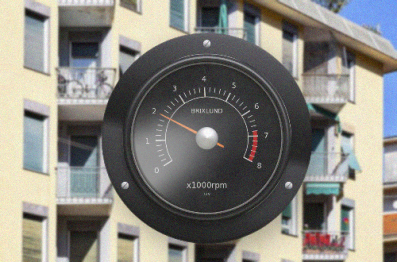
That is rpm 2000
